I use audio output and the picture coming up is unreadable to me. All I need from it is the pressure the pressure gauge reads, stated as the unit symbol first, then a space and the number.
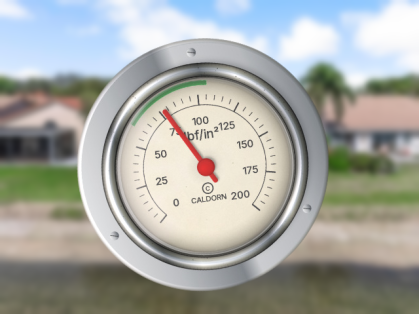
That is psi 77.5
